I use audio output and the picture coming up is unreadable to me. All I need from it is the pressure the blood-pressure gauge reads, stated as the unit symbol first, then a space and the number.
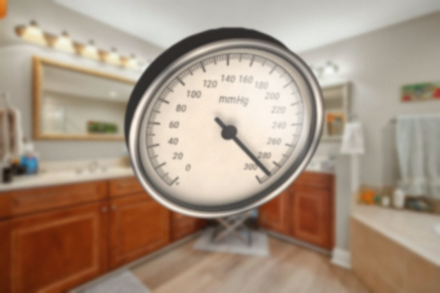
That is mmHg 290
